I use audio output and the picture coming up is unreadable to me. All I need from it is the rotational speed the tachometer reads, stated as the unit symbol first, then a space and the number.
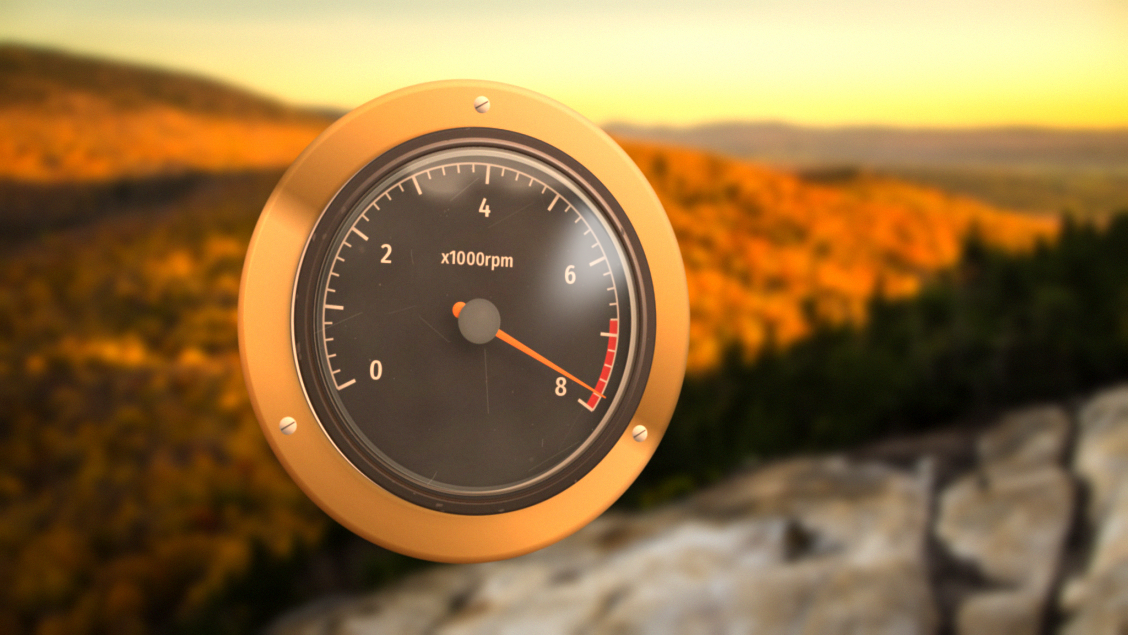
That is rpm 7800
